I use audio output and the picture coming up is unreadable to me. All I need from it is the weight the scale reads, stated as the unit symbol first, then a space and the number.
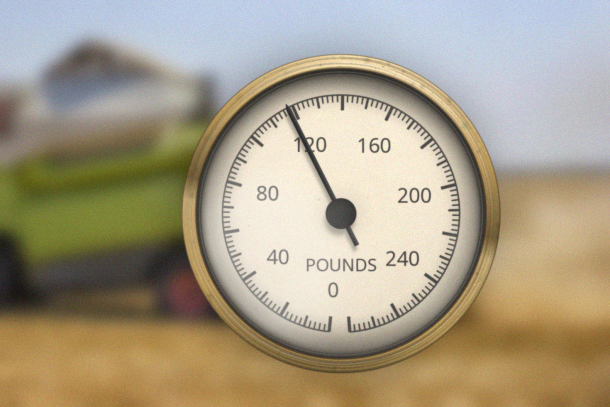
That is lb 118
